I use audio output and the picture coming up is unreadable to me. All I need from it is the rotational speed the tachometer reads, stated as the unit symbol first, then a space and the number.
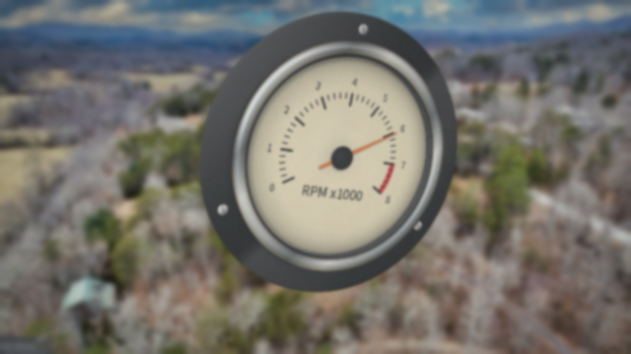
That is rpm 6000
